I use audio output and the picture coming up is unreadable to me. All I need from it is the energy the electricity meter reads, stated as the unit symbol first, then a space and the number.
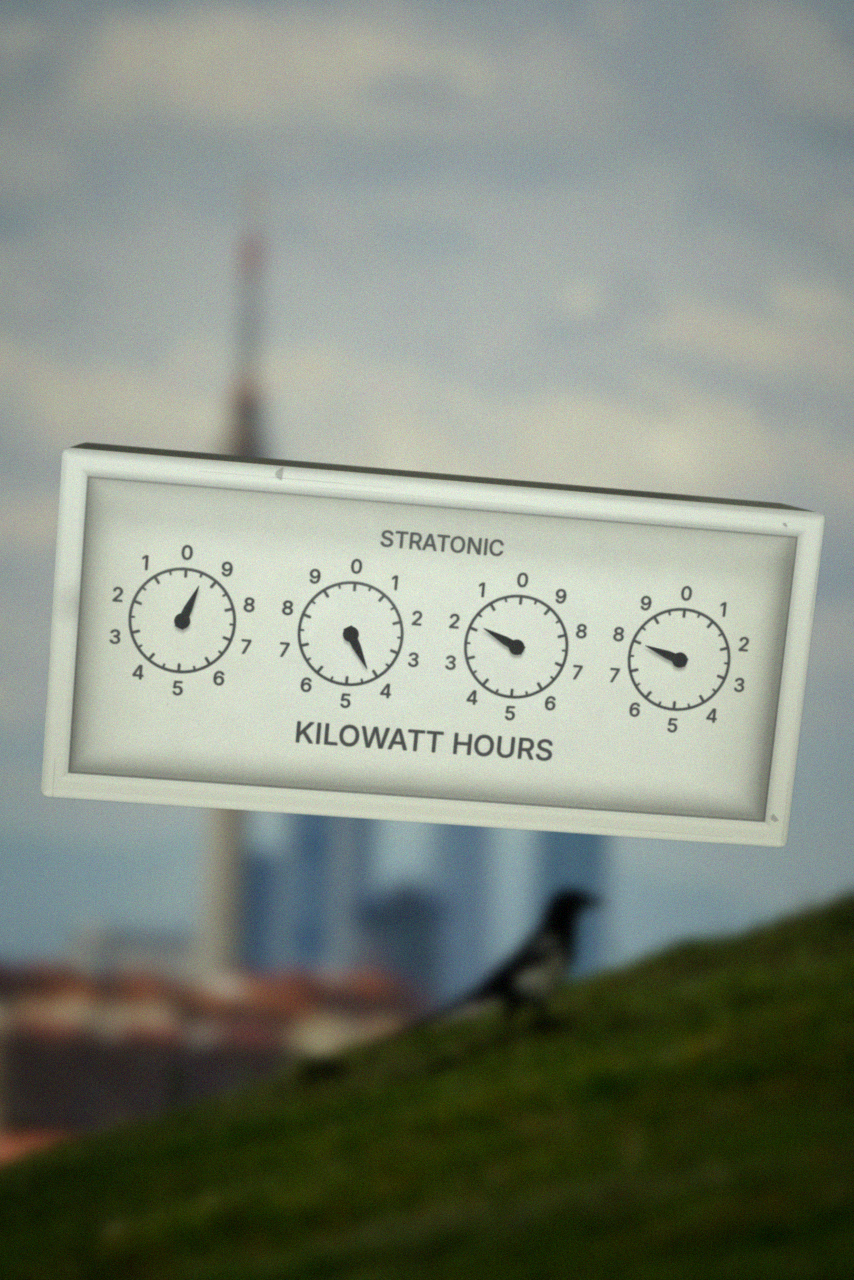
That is kWh 9418
